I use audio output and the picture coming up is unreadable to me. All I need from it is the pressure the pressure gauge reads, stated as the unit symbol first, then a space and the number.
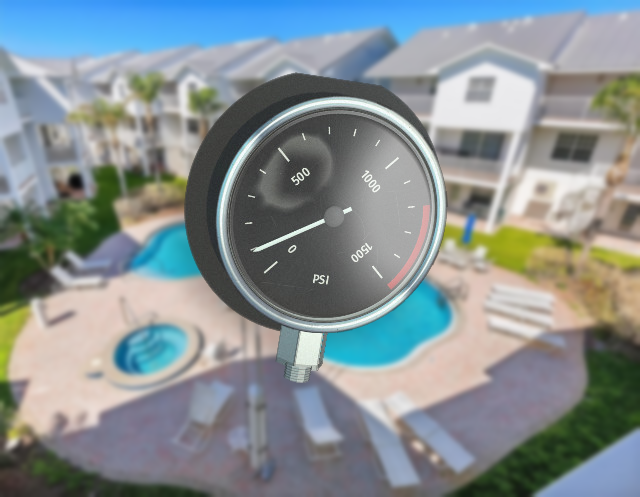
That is psi 100
